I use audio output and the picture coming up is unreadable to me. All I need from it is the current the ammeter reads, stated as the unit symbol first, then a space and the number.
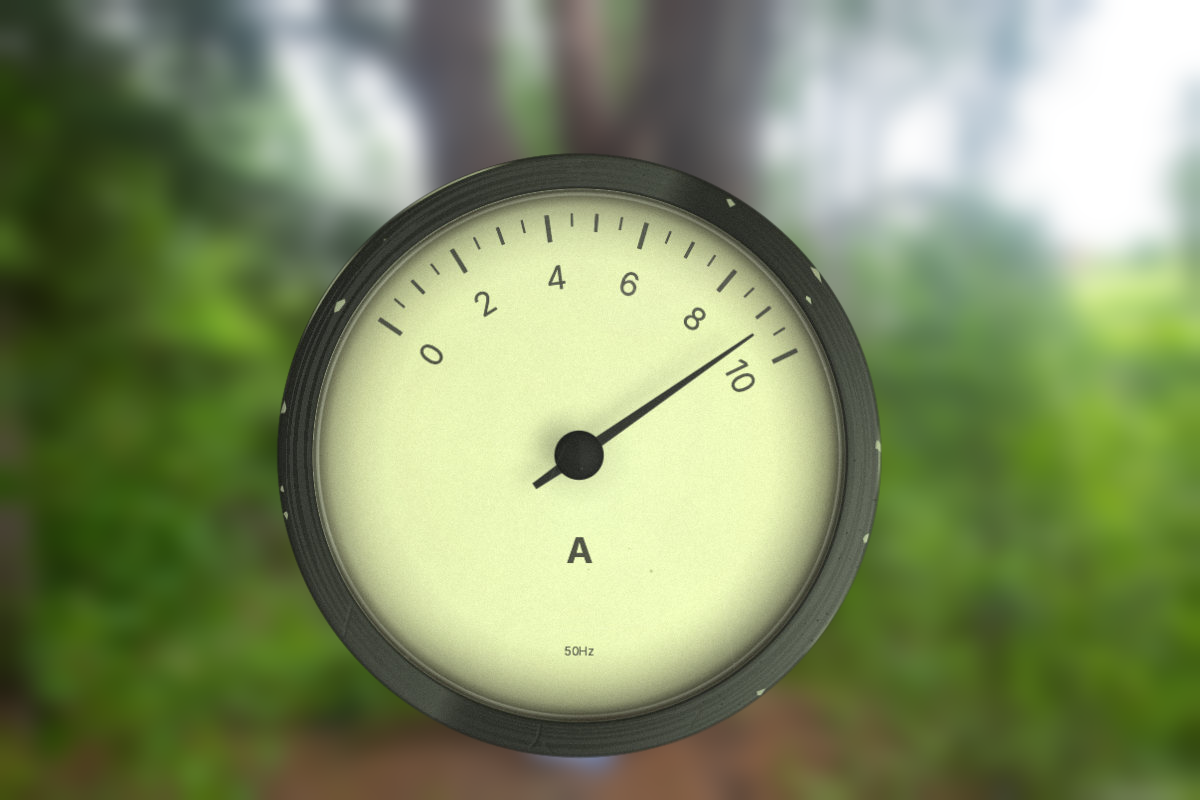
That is A 9.25
